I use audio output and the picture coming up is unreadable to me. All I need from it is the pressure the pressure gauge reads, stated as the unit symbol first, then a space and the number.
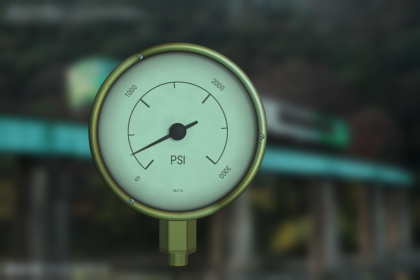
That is psi 250
